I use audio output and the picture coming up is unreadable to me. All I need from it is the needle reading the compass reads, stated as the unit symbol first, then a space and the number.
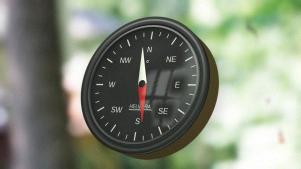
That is ° 170
